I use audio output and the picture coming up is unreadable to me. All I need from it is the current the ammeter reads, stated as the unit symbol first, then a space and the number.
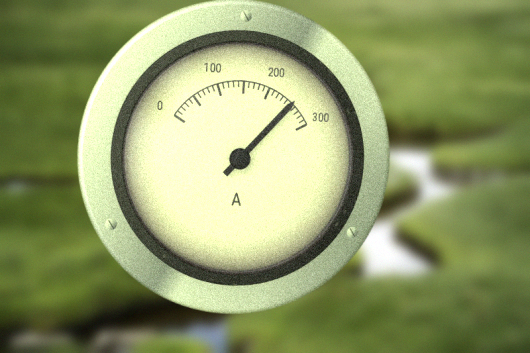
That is A 250
